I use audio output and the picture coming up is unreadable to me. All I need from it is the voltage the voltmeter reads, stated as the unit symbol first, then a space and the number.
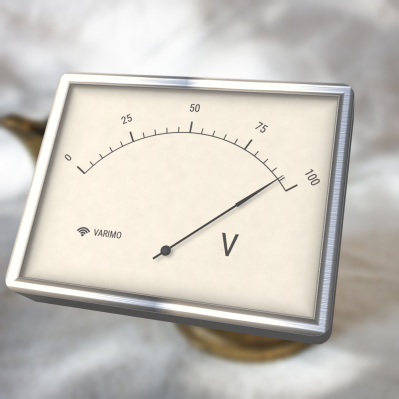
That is V 95
